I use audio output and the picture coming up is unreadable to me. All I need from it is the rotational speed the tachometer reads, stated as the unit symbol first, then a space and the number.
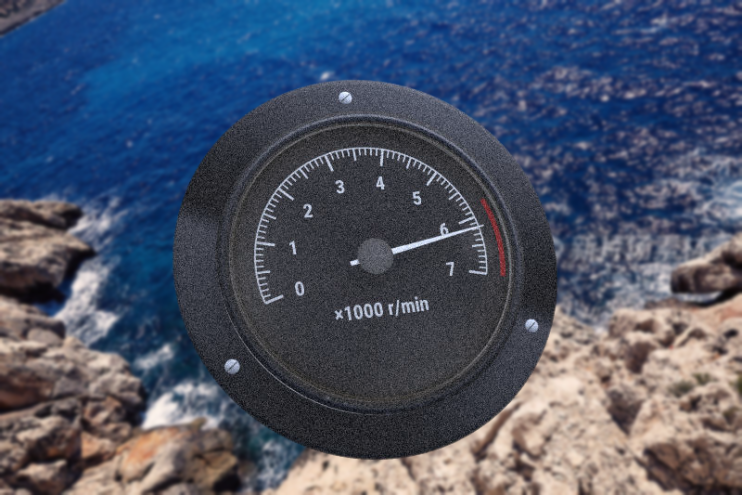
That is rpm 6200
